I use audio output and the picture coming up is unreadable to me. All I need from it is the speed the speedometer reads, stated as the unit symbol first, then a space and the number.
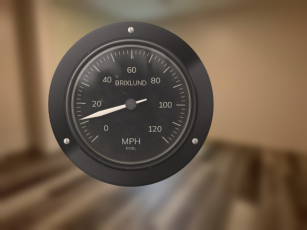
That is mph 12
